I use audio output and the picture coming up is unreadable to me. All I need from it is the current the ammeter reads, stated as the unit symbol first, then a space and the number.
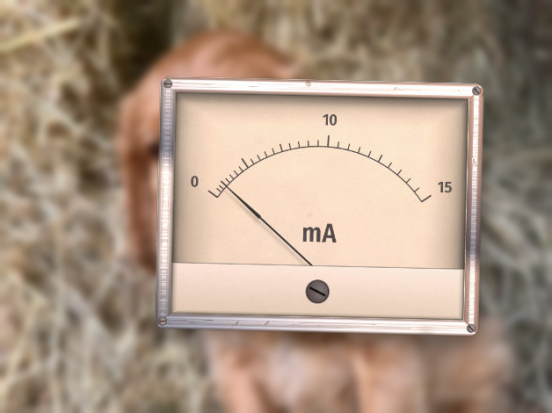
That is mA 2.5
